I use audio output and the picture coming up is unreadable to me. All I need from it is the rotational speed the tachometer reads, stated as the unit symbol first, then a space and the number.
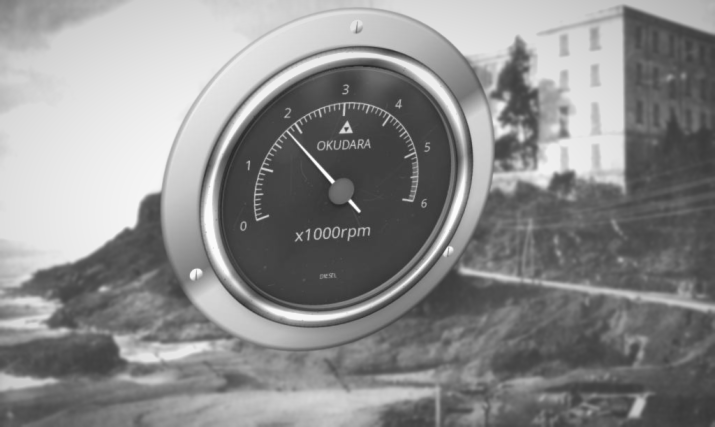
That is rpm 1800
